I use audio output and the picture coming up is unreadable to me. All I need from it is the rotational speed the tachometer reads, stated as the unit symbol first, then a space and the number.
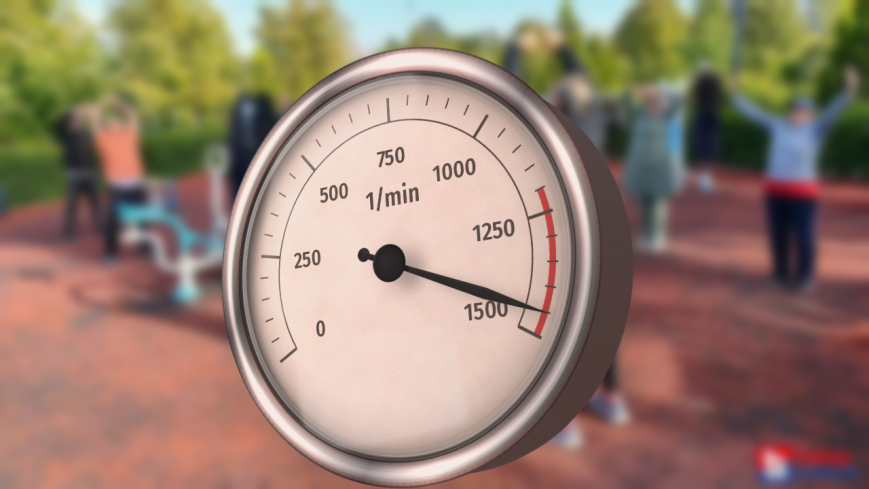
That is rpm 1450
